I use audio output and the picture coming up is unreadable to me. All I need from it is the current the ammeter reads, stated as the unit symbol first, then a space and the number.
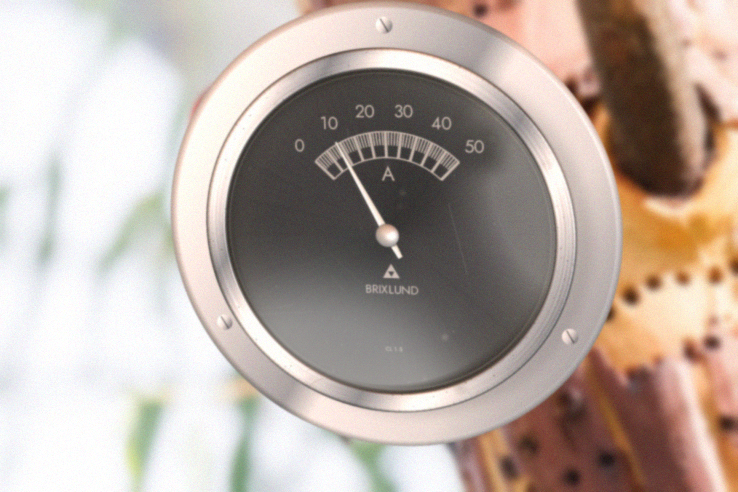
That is A 10
